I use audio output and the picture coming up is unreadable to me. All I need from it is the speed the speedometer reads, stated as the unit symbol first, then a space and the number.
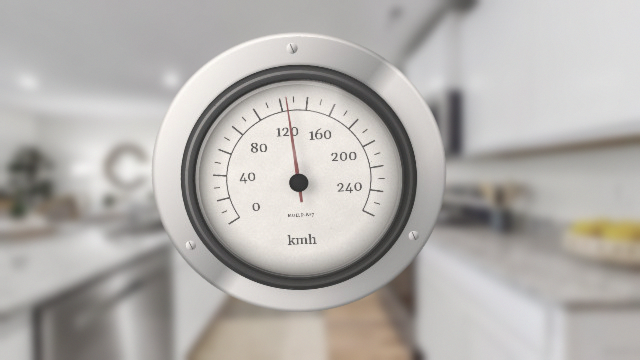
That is km/h 125
